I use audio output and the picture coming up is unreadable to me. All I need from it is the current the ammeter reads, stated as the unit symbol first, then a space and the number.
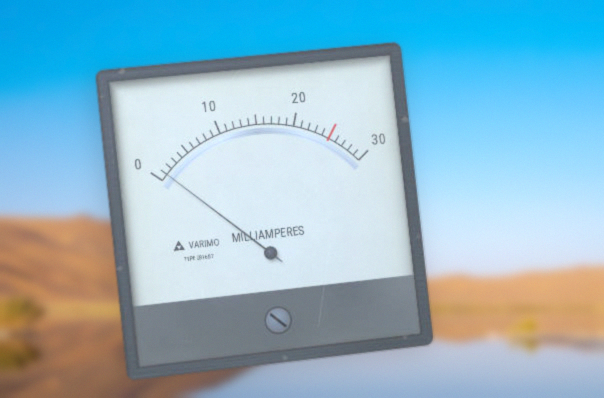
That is mA 1
